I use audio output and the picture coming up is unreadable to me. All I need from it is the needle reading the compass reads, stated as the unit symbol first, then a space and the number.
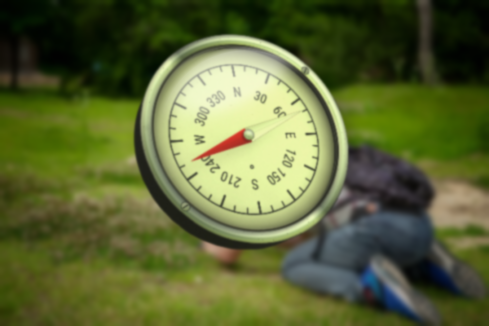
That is ° 250
